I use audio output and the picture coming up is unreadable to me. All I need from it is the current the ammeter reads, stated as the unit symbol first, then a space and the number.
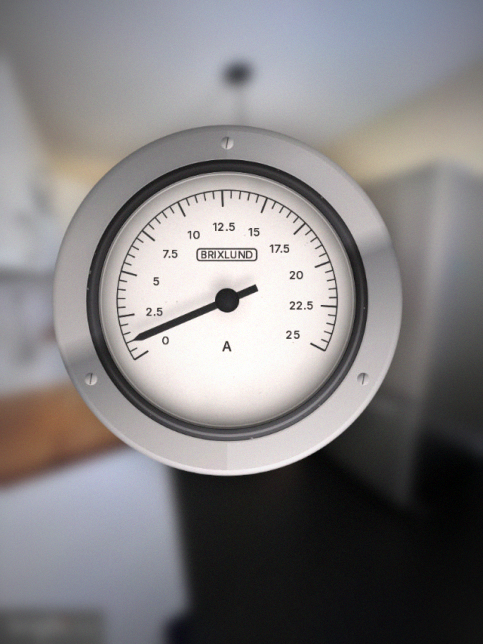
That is A 1
